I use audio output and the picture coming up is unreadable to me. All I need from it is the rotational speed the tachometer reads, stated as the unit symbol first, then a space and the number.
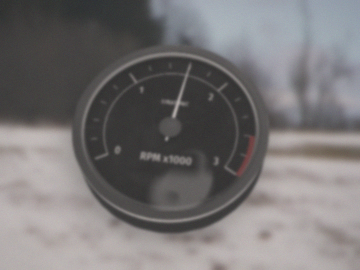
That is rpm 1600
